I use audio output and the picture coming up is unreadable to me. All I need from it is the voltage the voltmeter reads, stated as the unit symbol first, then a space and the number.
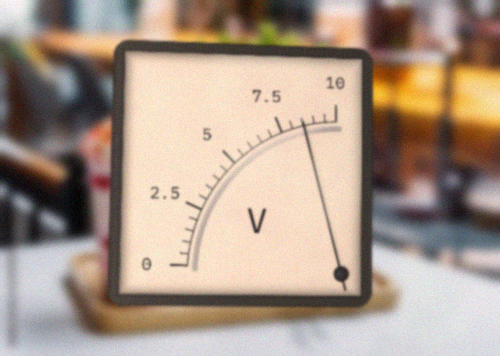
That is V 8.5
